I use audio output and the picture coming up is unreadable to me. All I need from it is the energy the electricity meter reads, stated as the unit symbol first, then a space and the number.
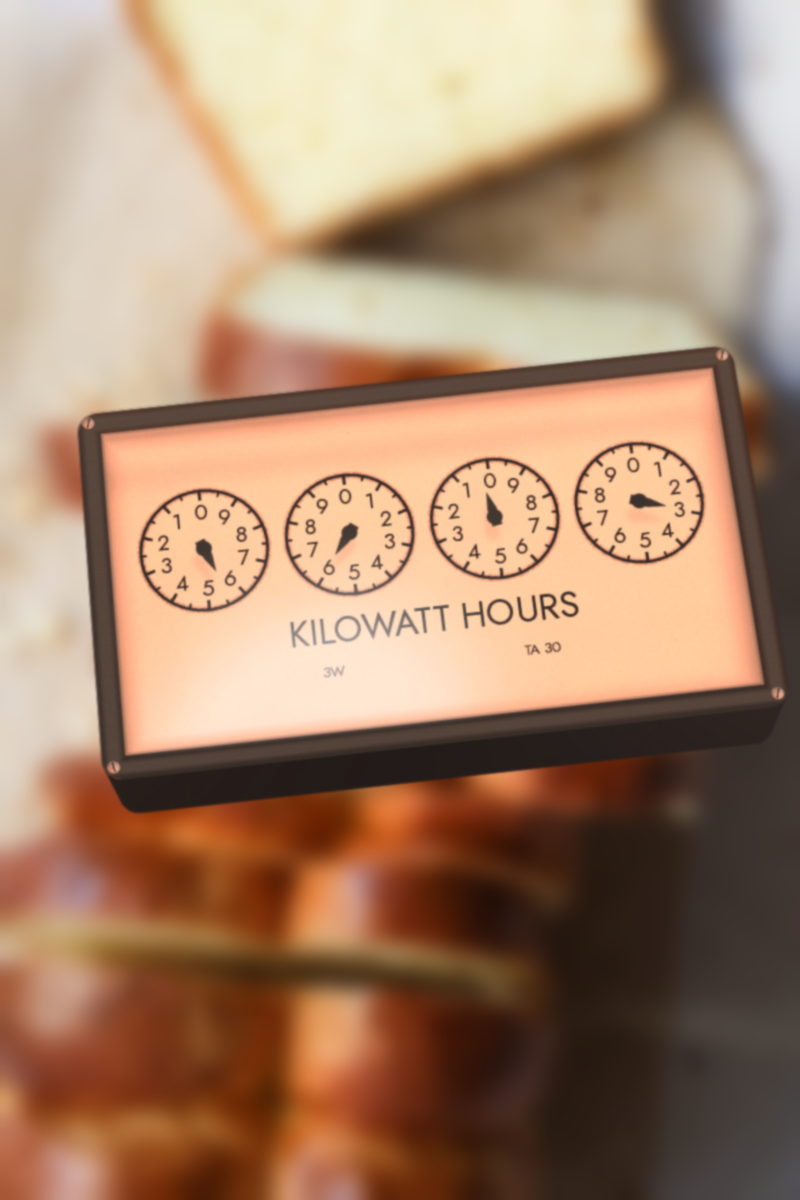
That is kWh 5603
